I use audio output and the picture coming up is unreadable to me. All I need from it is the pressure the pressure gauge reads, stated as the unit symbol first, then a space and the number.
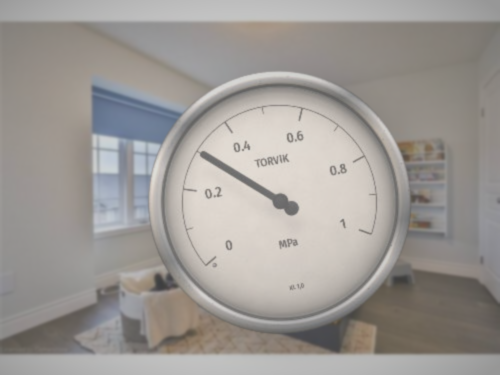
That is MPa 0.3
